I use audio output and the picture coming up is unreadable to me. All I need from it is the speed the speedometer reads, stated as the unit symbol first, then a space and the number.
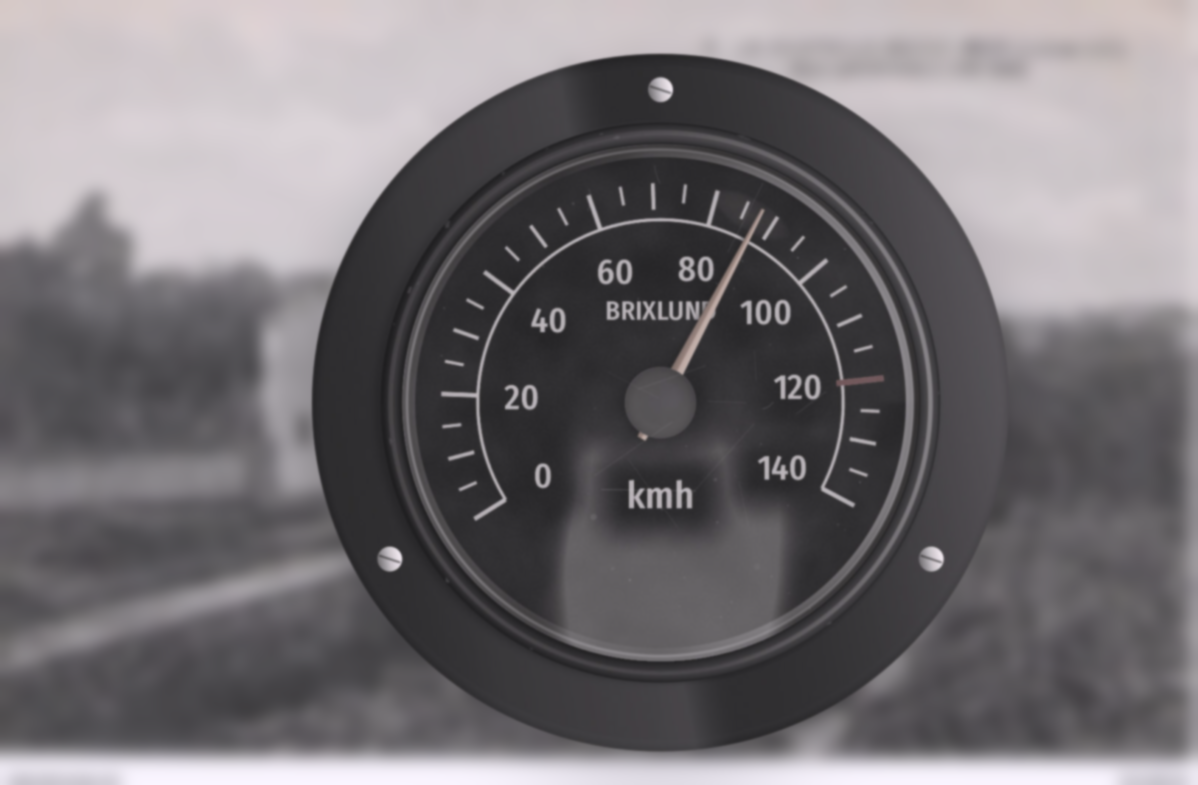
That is km/h 87.5
